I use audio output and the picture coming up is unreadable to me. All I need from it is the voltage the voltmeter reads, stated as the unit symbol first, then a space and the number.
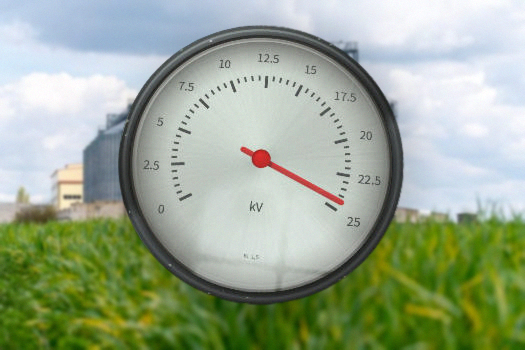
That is kV 24.5
